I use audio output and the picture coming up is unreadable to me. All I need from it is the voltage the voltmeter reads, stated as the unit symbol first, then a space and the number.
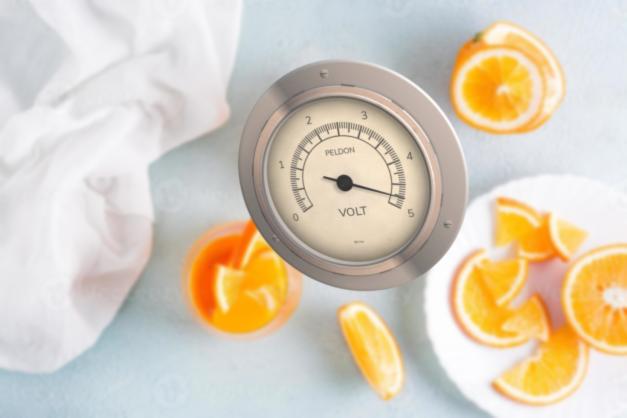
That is V 4.75
